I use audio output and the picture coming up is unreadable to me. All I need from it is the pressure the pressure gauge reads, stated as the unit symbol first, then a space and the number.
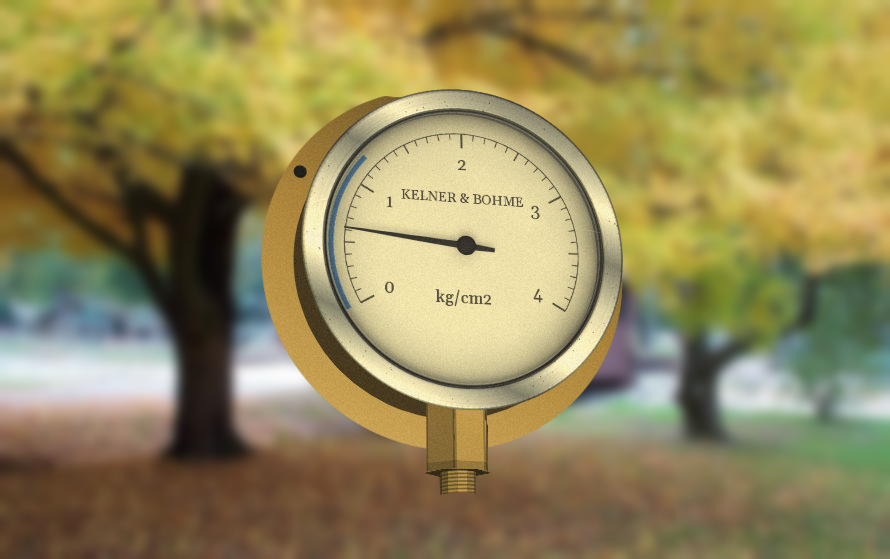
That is kg/cm² 0.6
